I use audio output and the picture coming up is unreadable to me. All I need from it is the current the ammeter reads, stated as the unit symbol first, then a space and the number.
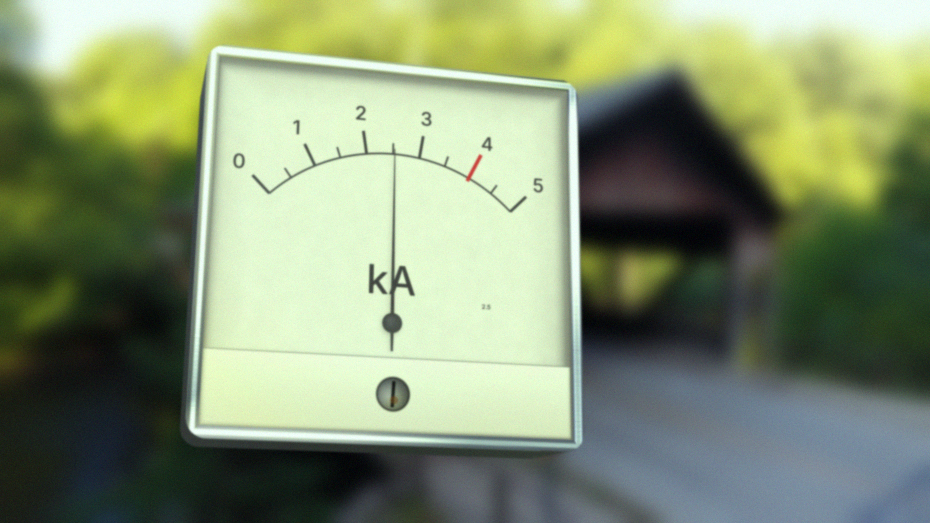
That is kA 2.5
